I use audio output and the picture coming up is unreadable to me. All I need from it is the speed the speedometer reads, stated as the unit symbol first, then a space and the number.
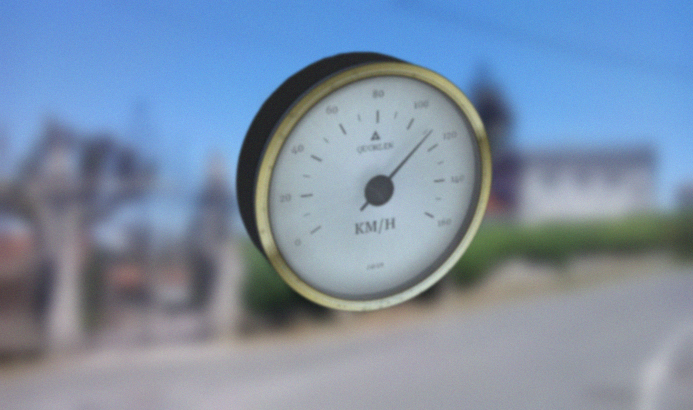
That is km/h 110
